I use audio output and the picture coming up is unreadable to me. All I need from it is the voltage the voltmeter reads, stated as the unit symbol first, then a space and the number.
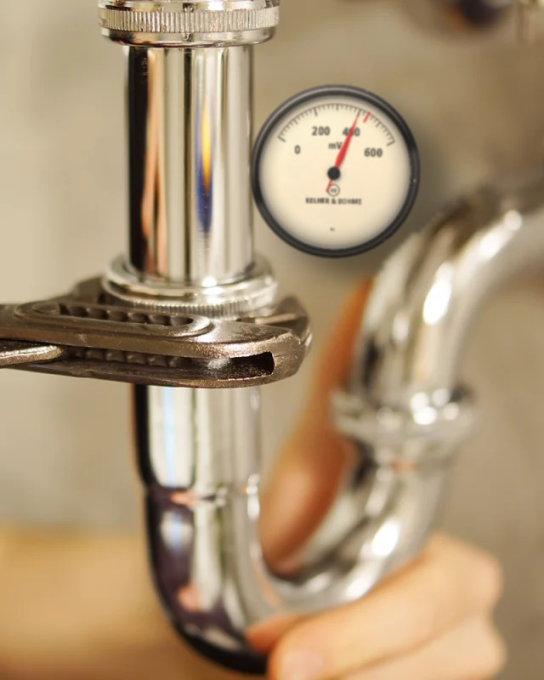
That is mV 400
